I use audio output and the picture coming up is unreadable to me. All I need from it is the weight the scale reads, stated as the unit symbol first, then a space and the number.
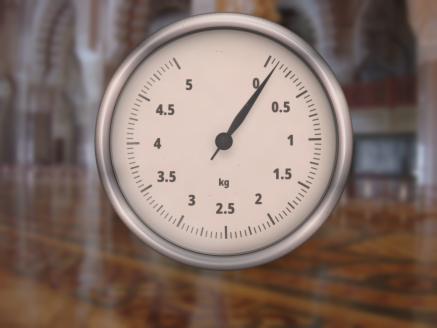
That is kg 0.1
